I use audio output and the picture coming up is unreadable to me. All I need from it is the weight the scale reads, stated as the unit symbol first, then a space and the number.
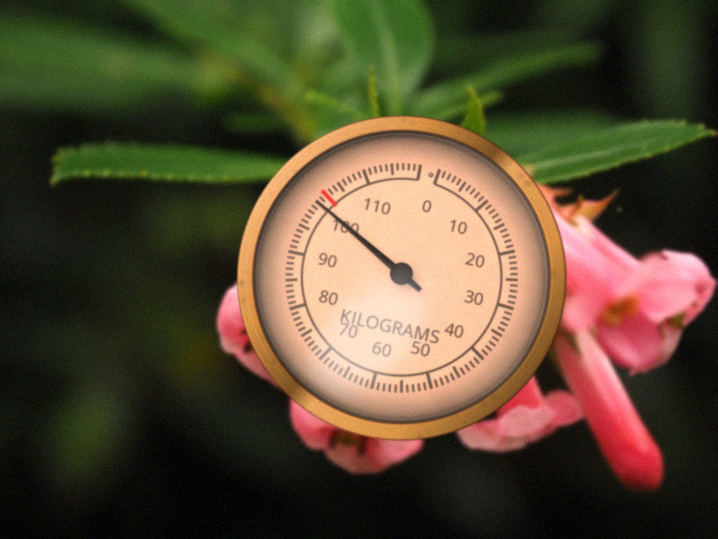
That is kg 100
